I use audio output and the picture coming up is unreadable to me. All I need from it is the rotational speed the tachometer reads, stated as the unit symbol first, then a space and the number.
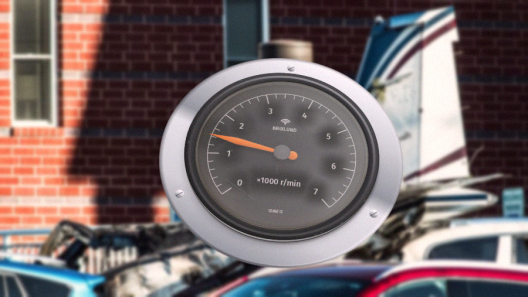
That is rpm 1400
